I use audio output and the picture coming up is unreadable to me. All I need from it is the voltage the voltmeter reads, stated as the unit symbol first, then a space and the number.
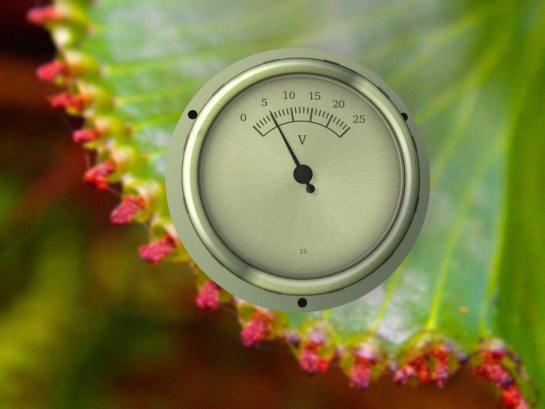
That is V 5
